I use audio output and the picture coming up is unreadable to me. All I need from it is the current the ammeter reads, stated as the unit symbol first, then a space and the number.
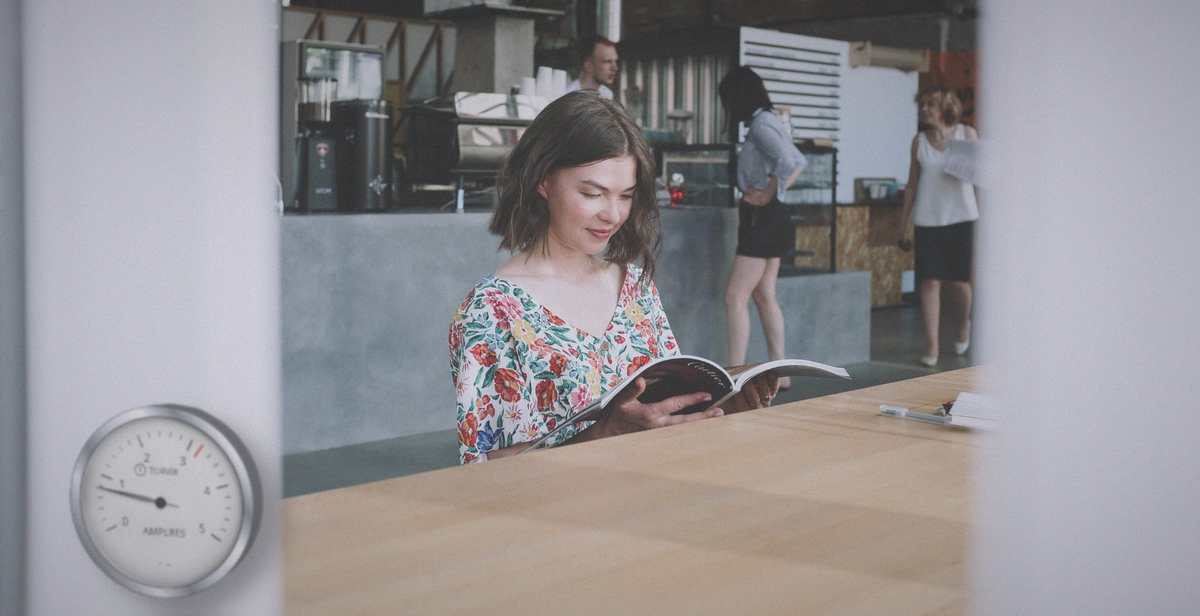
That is A 0.8
